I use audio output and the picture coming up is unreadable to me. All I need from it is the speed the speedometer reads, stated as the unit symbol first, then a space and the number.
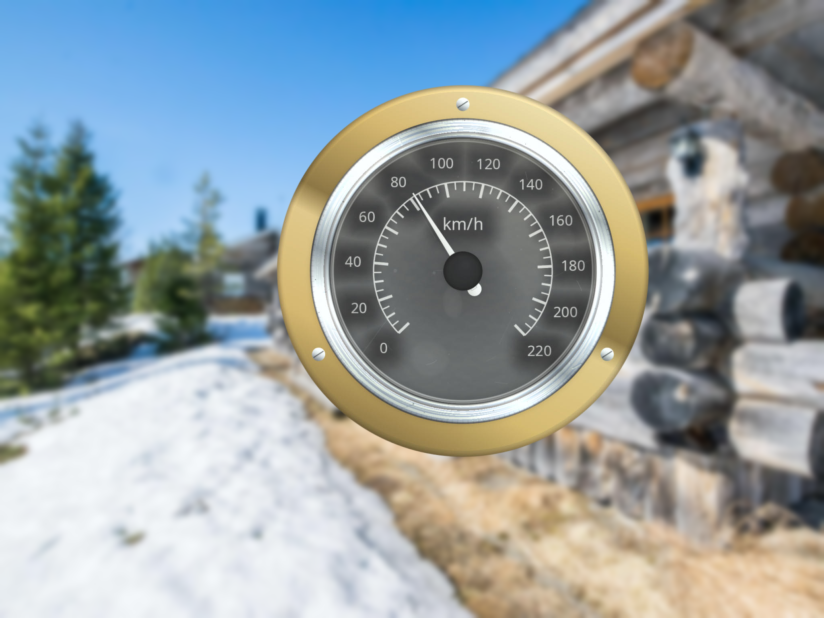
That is km/h 82.5
